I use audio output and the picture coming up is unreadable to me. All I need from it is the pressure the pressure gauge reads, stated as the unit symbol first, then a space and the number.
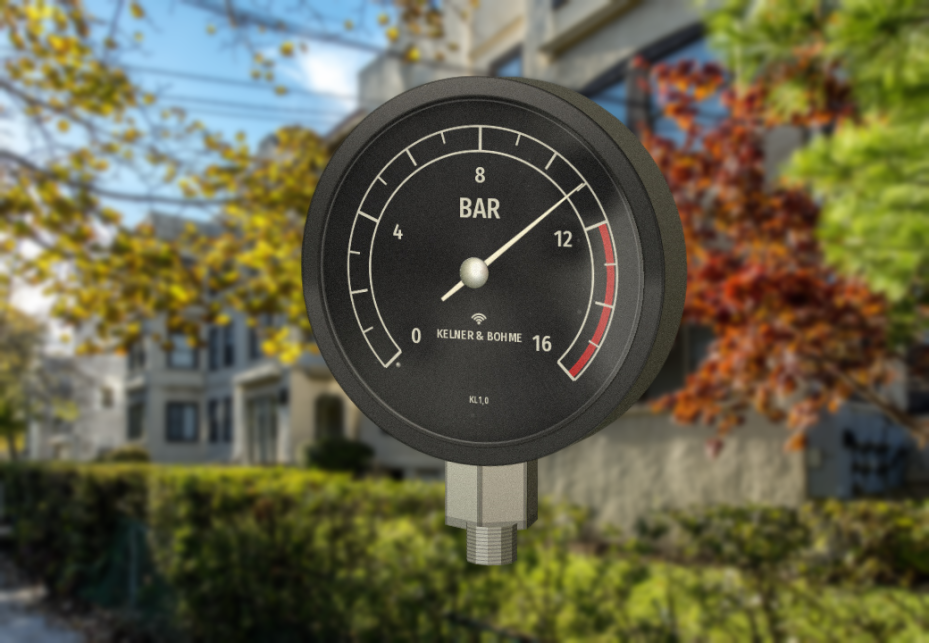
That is bar 11
